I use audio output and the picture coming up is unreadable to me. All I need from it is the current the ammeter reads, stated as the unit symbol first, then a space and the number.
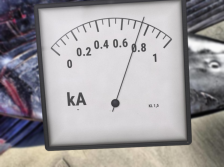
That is kA 0.75
